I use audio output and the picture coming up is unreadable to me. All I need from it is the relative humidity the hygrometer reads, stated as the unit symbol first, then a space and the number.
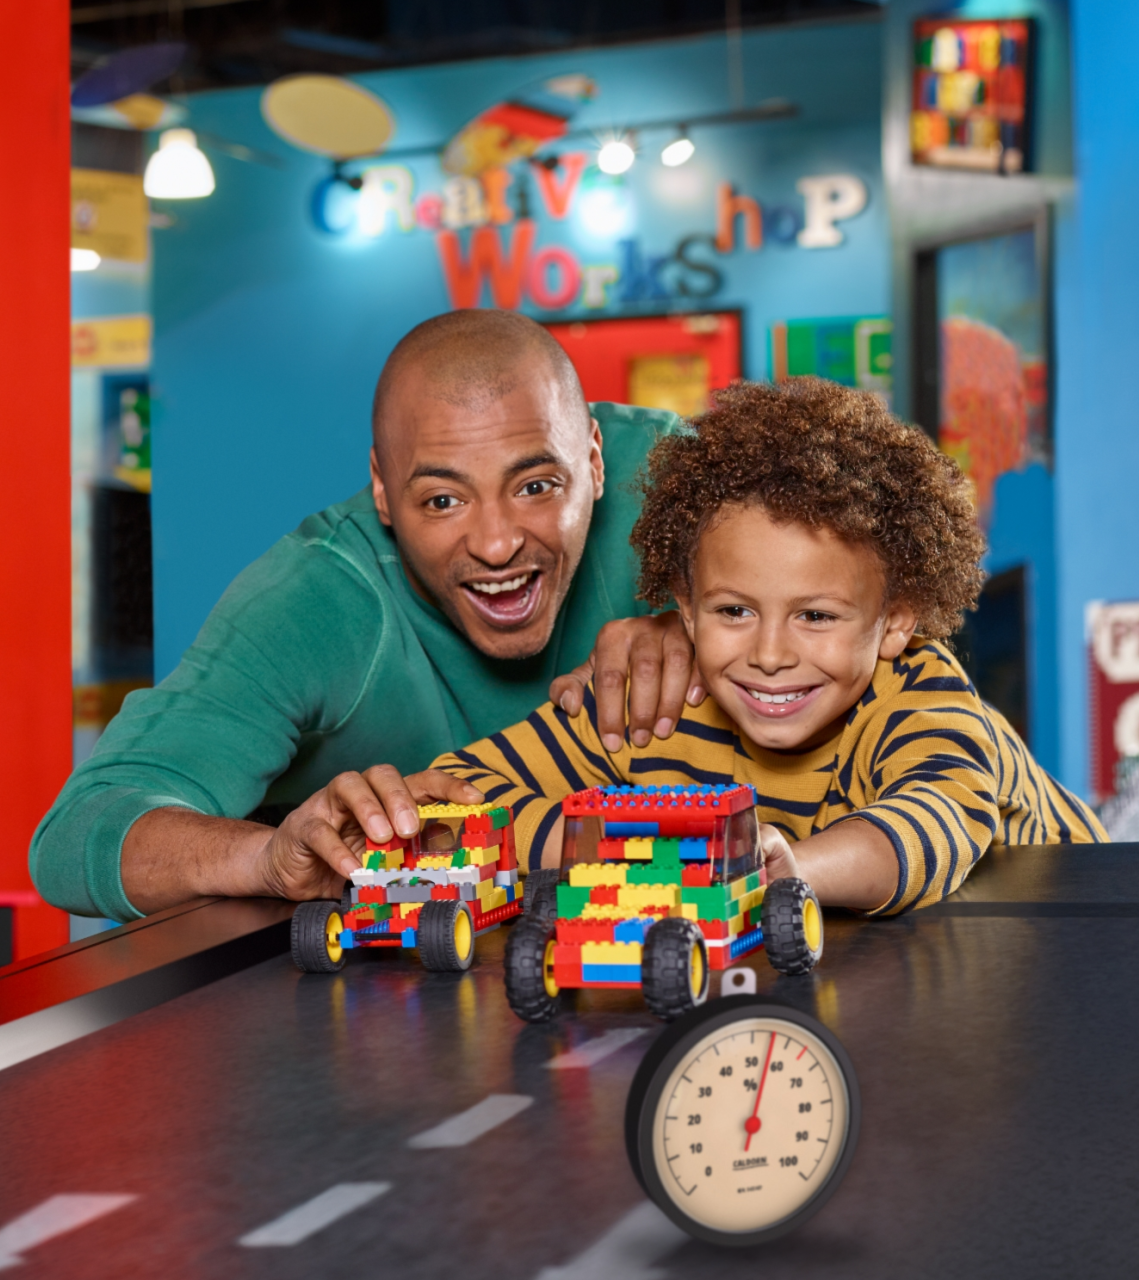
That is % 55
